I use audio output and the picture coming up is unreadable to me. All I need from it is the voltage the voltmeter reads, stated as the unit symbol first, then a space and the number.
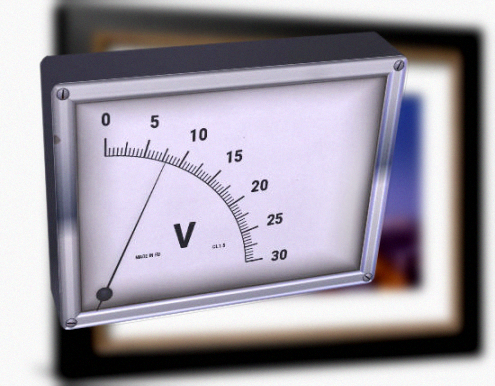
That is V 7.5
